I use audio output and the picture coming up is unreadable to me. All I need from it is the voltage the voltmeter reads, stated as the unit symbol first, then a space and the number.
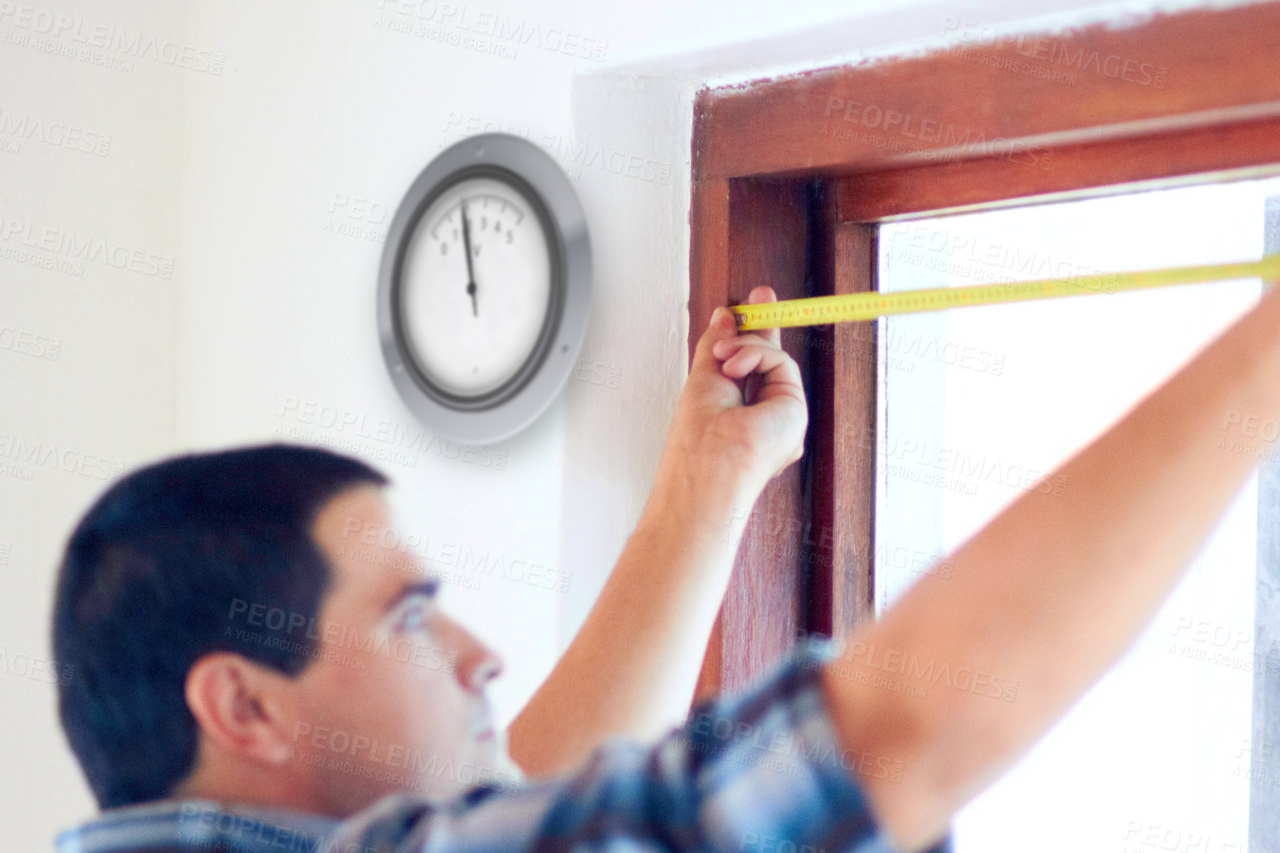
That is V 2
